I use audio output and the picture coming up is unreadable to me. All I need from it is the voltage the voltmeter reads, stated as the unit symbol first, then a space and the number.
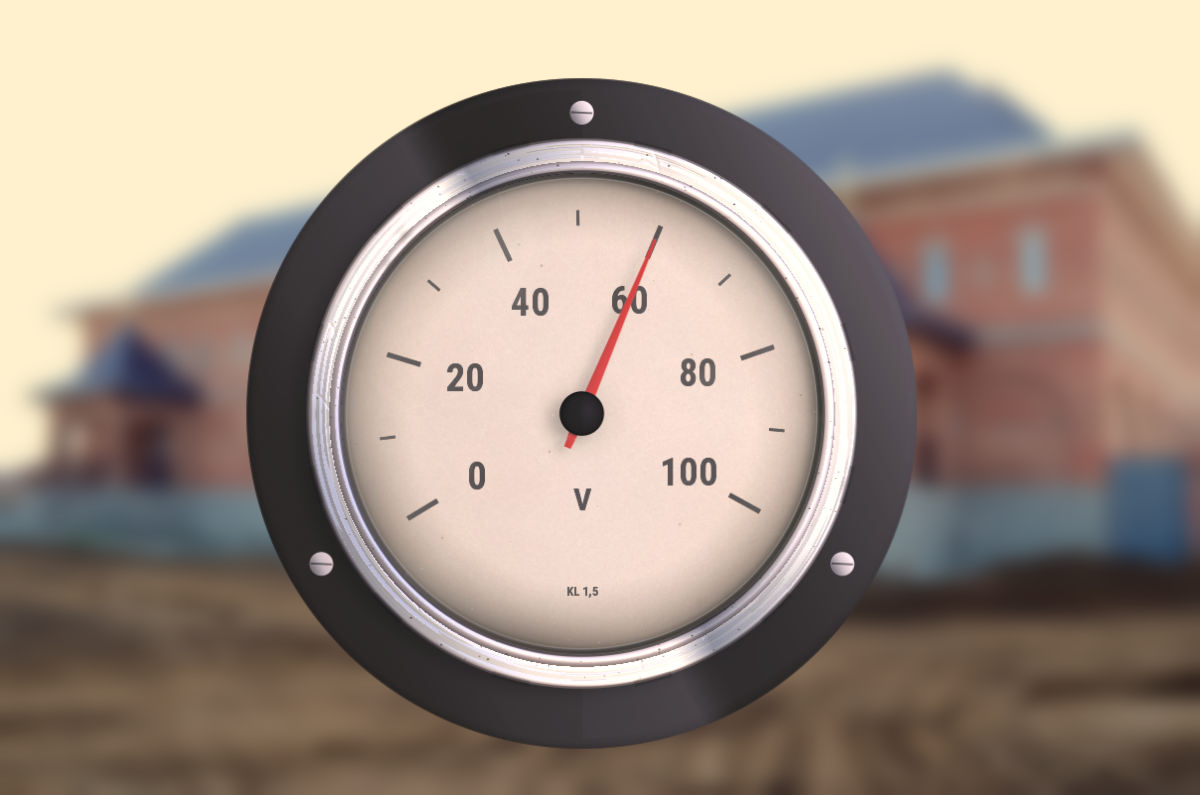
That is V 60
